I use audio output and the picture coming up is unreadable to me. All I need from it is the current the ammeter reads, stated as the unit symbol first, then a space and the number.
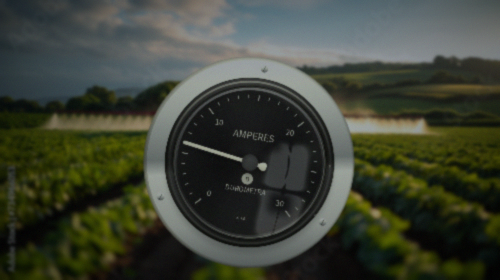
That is A 6
